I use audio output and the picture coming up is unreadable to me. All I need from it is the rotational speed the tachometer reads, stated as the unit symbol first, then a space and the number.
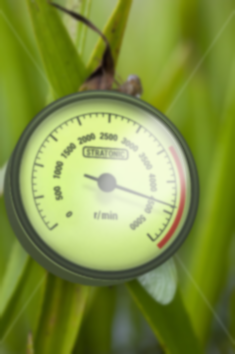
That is rpm 4400
